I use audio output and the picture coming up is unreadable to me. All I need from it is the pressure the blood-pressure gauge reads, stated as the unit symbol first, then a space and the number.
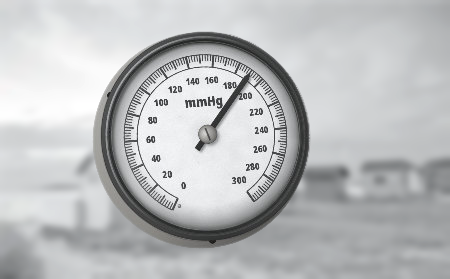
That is mmHg 190
